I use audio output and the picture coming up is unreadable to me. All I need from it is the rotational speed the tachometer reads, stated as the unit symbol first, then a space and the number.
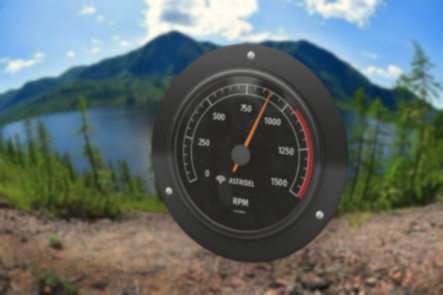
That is rpm 900
